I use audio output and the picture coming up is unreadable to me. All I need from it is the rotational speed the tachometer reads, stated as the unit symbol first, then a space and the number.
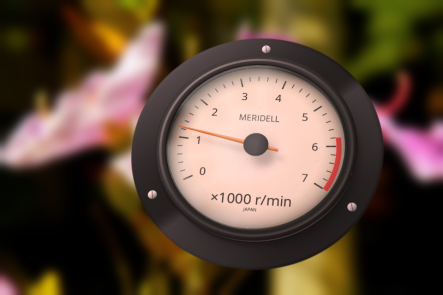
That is rpm 1200
